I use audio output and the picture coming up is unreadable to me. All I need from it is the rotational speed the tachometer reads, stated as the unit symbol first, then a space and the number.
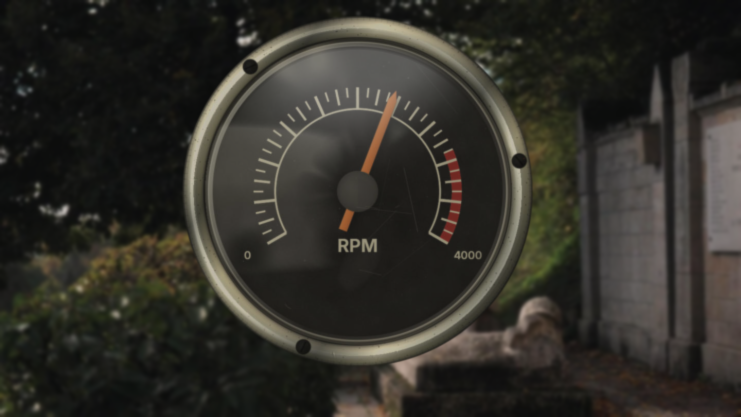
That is rpm 2350
